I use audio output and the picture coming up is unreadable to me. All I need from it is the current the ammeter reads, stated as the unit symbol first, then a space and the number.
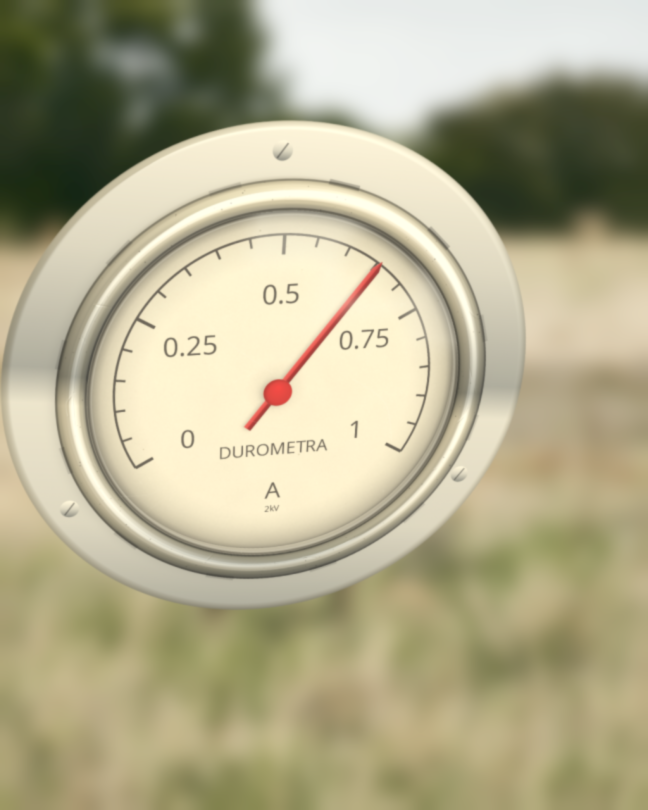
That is A 0.65
